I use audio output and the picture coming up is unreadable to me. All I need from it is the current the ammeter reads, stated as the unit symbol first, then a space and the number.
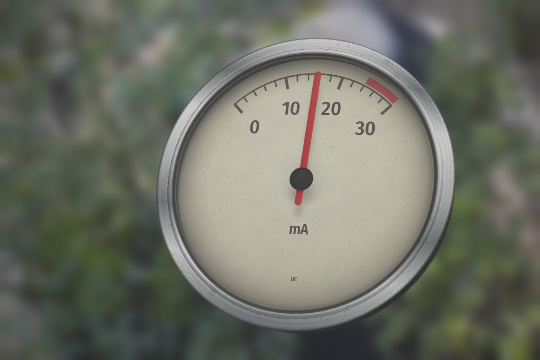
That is mA 16
